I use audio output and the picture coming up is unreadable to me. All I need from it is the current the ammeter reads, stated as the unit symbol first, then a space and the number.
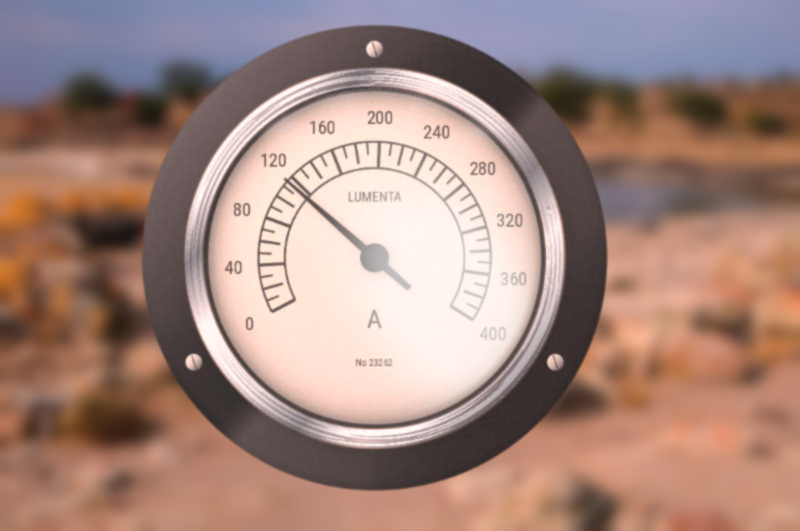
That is A 115
